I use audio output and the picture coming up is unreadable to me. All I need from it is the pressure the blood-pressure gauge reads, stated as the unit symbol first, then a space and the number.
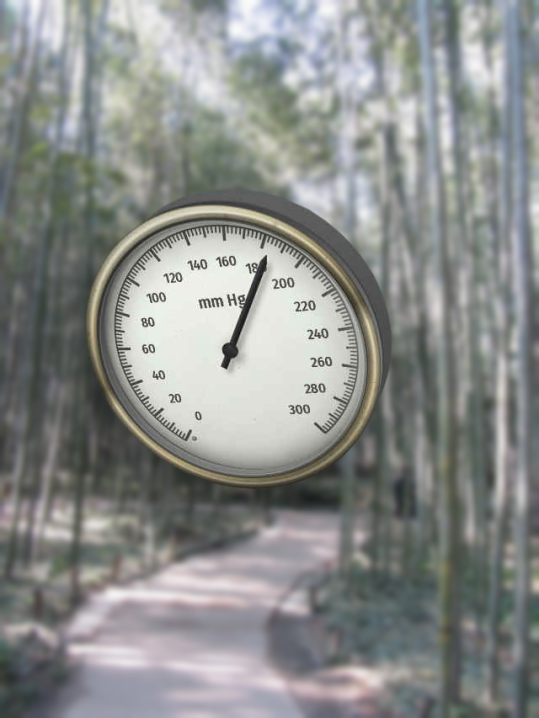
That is mmHg 184
